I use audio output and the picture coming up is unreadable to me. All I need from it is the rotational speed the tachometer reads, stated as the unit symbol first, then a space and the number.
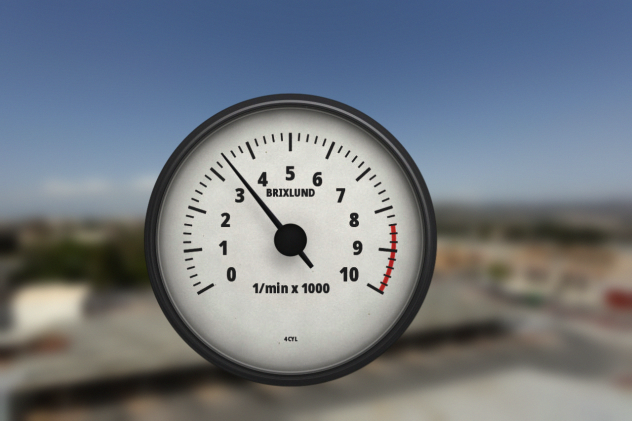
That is rpm 3400
